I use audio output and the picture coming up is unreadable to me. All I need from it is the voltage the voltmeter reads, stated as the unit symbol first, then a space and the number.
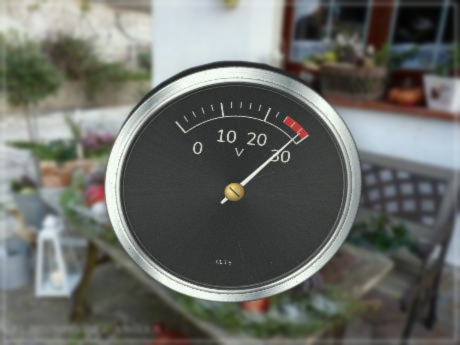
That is V 28
